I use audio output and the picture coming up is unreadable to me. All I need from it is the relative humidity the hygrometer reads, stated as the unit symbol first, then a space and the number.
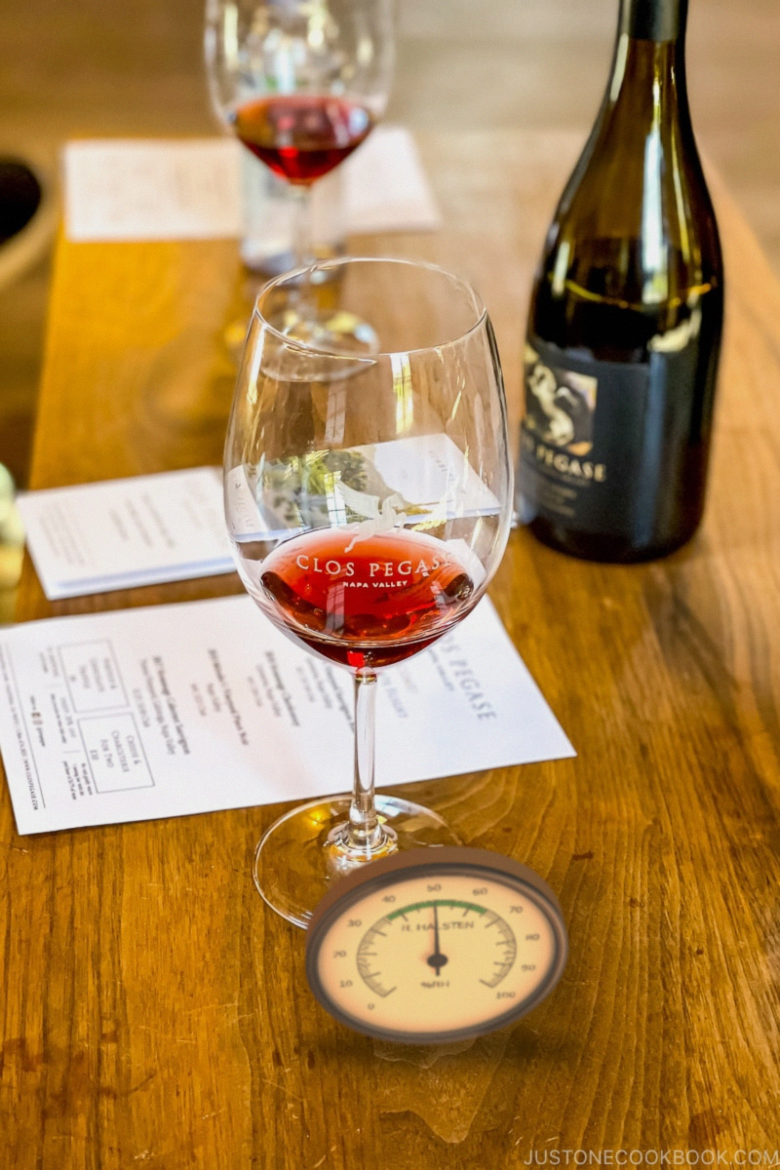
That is % 50
